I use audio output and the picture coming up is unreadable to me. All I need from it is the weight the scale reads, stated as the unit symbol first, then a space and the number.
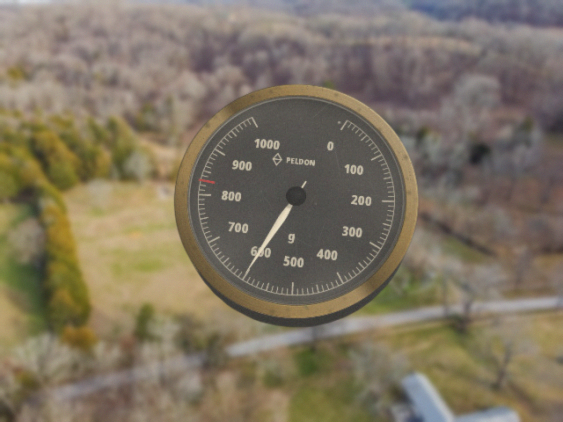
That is g 600
